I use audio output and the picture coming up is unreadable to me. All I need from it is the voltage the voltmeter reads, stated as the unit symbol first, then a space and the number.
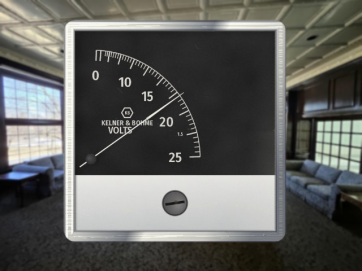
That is V 18
